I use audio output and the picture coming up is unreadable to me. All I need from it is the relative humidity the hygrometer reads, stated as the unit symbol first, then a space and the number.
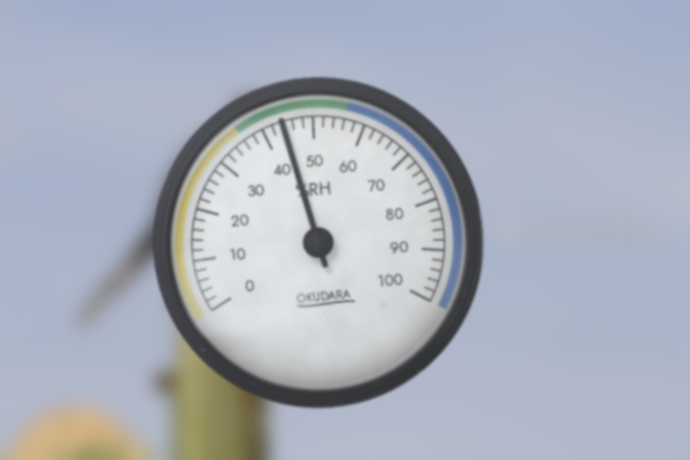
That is % 44
